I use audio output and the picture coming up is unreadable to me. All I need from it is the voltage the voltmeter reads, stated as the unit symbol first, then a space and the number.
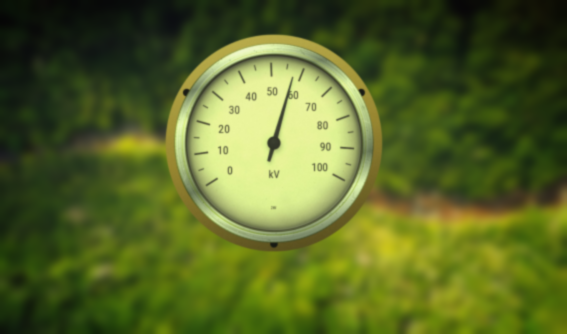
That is kV 57.5
